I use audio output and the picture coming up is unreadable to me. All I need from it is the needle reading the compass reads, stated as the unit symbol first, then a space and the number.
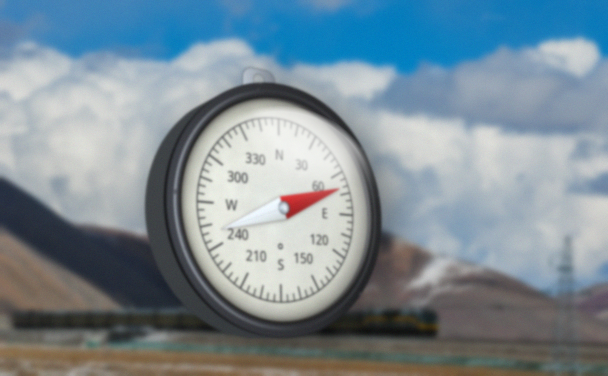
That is ° 70
